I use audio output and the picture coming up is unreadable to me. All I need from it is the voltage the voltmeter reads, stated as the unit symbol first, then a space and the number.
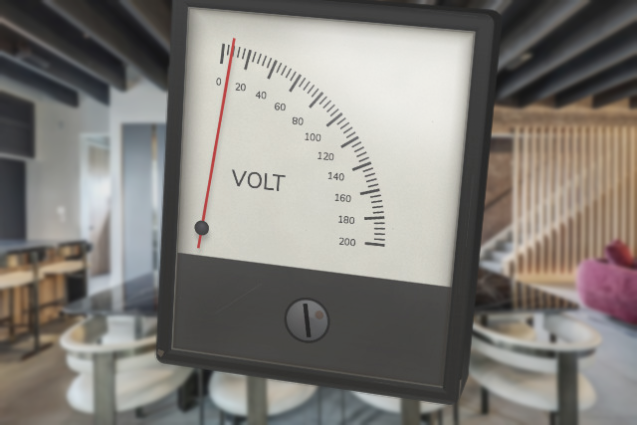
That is V 8
